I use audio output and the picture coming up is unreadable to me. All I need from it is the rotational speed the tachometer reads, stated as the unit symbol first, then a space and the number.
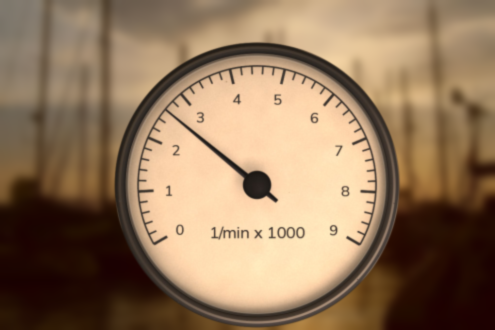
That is rpm 2600
